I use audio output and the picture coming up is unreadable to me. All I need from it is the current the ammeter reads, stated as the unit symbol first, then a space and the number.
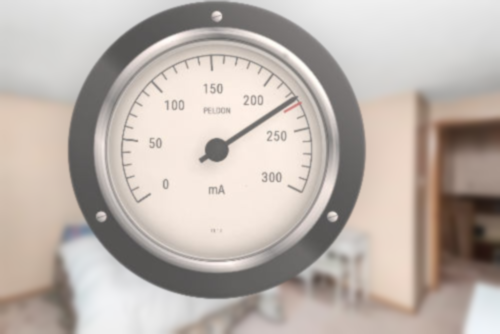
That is mA 225
